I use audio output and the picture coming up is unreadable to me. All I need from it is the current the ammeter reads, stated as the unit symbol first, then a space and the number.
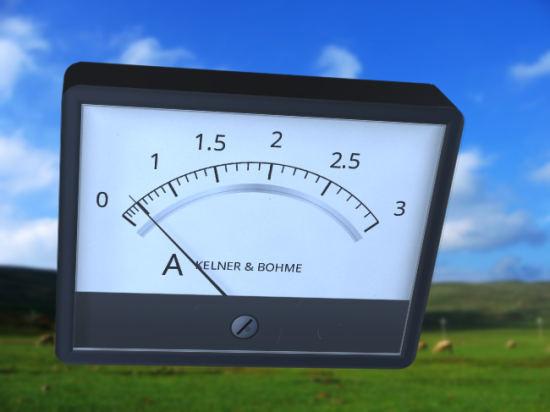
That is A 0.5
